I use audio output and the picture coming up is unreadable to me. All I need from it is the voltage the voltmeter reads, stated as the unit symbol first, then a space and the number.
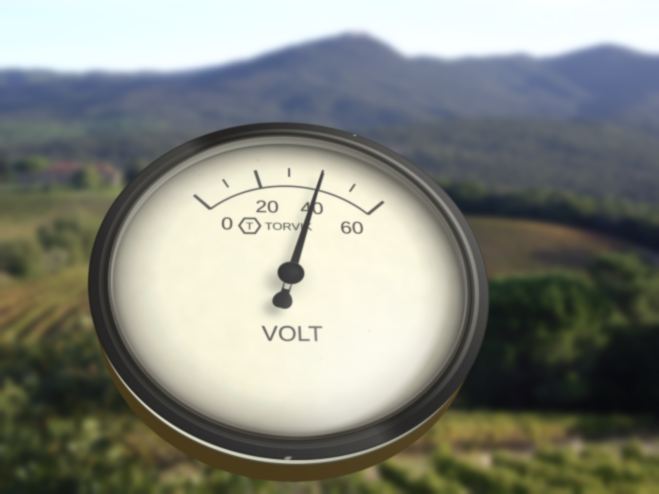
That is V 40
